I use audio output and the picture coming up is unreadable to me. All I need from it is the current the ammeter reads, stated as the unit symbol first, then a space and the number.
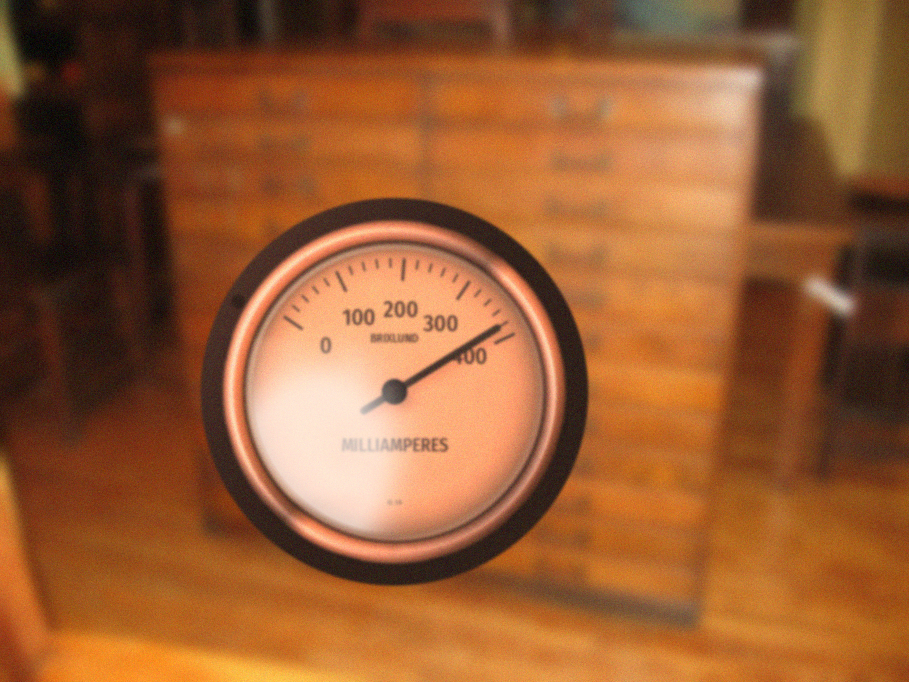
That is mA 380
